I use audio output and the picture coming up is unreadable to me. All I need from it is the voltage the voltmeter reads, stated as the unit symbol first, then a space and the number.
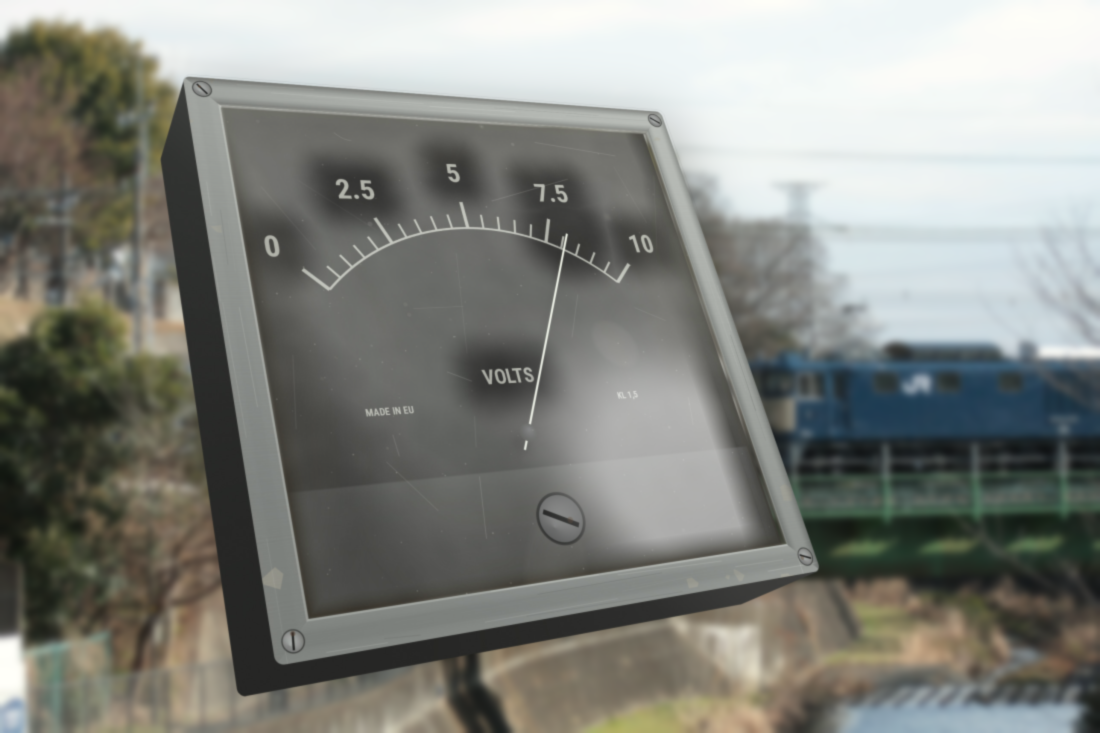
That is V 8
